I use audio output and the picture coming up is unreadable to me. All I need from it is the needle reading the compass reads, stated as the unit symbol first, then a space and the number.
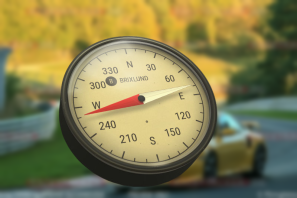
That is ° 260
